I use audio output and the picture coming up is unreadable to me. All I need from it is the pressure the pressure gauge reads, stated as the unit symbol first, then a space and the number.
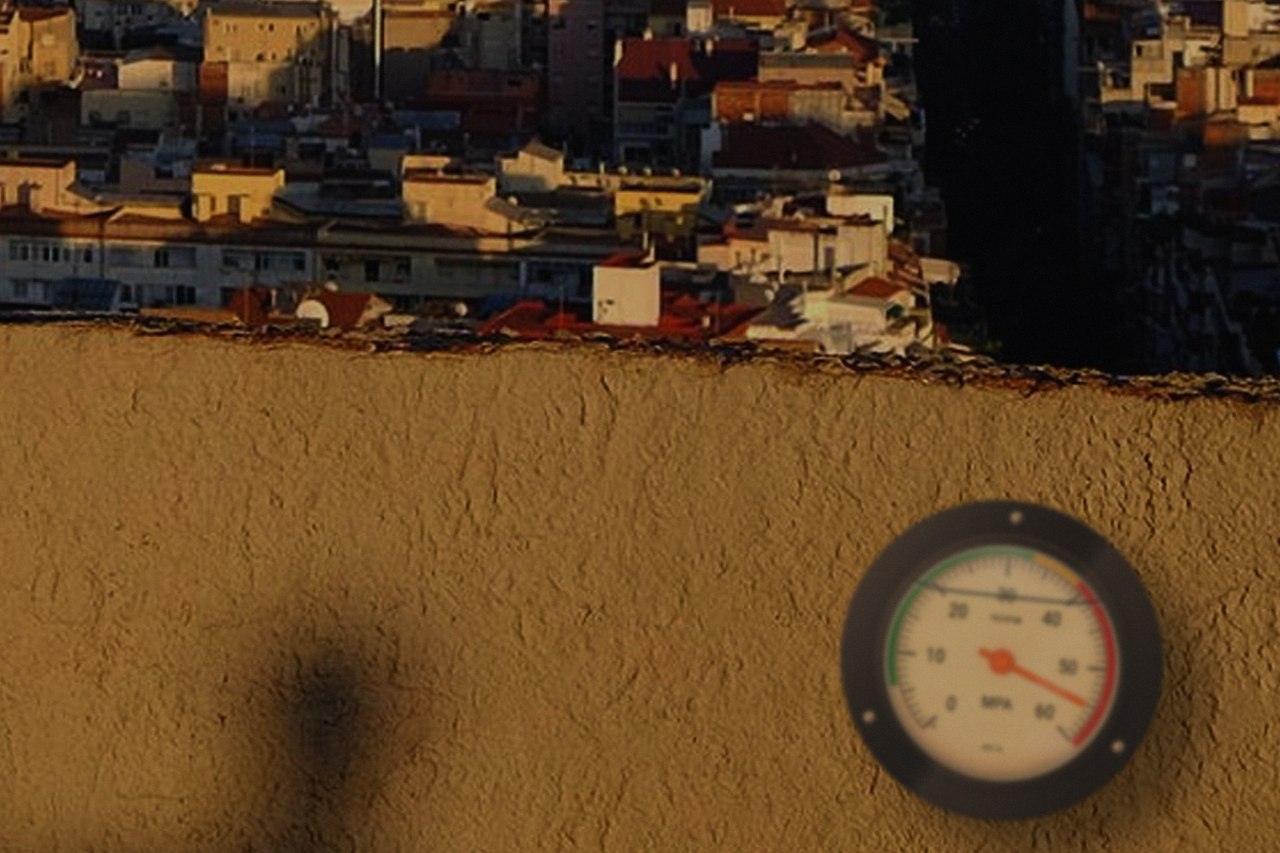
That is MPa 55
